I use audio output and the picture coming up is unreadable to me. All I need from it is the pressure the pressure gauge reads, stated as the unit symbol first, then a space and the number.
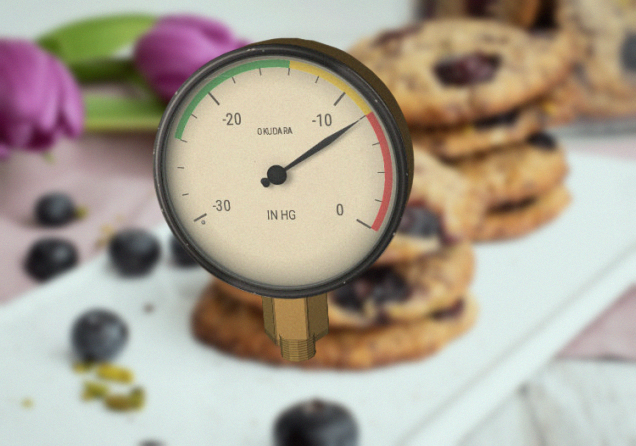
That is inHg -8
